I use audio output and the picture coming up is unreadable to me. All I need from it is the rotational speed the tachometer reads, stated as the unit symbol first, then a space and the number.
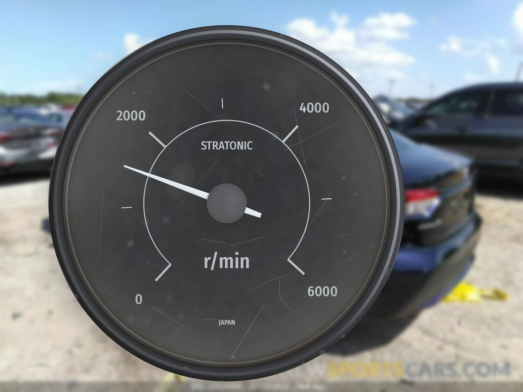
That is rpm 1500
